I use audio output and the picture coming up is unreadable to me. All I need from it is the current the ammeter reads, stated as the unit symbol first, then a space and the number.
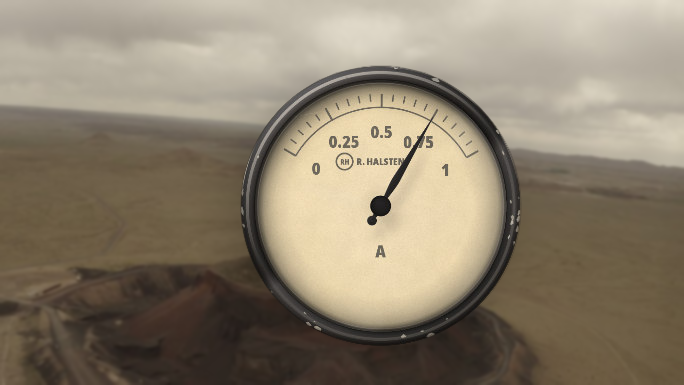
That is A 0.75
